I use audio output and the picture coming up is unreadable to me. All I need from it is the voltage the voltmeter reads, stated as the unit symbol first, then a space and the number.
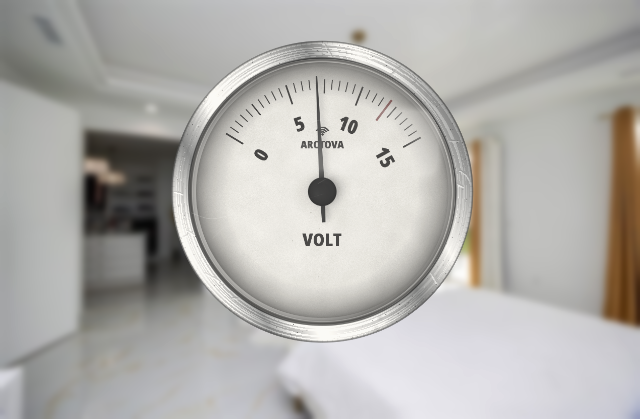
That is V 7
